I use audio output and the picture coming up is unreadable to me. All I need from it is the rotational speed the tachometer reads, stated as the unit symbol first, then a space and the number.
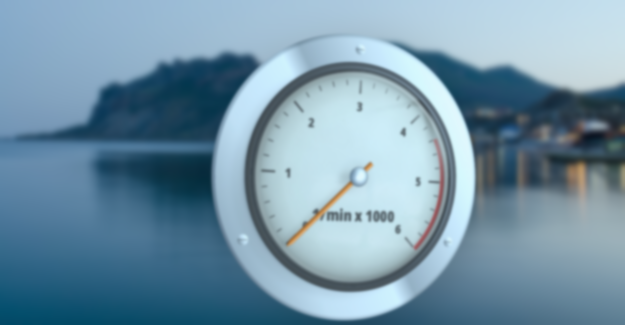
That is rpm 0
